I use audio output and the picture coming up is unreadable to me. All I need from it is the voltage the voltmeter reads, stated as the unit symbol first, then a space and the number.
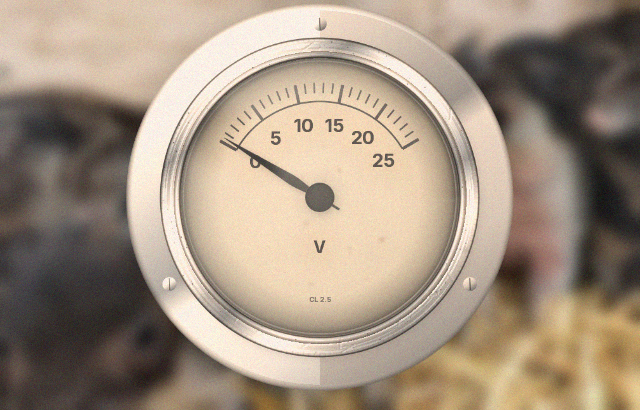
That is V 0.5
